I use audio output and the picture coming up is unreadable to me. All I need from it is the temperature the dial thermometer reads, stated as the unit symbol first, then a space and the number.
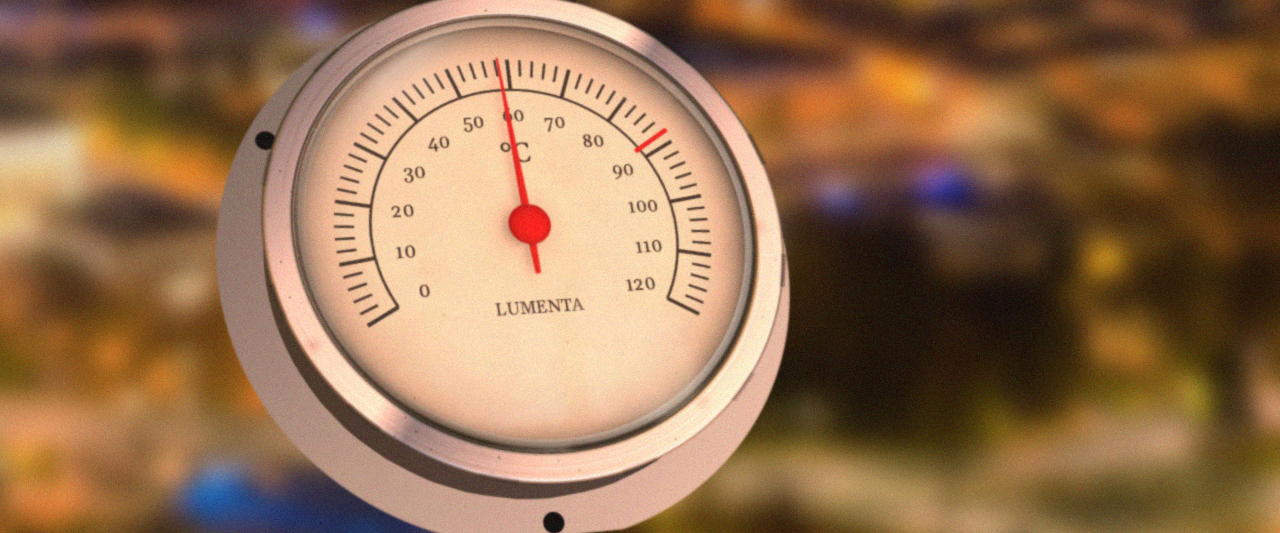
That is °C 58
